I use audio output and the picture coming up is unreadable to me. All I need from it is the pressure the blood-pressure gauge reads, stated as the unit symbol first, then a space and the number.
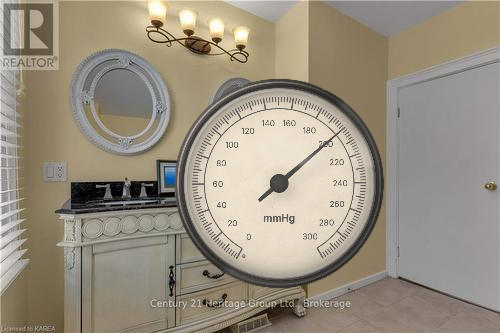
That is mmHg 200
